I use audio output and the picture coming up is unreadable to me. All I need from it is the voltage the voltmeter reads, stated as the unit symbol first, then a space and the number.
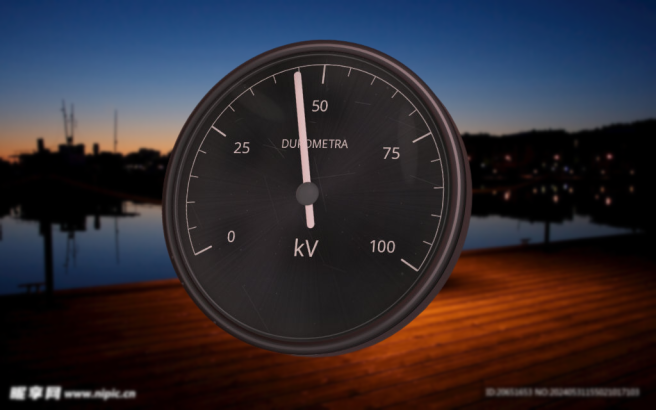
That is kV 45
